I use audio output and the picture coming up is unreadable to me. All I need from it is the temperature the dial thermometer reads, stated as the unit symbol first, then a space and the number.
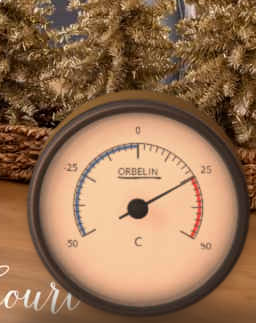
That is °C 25
